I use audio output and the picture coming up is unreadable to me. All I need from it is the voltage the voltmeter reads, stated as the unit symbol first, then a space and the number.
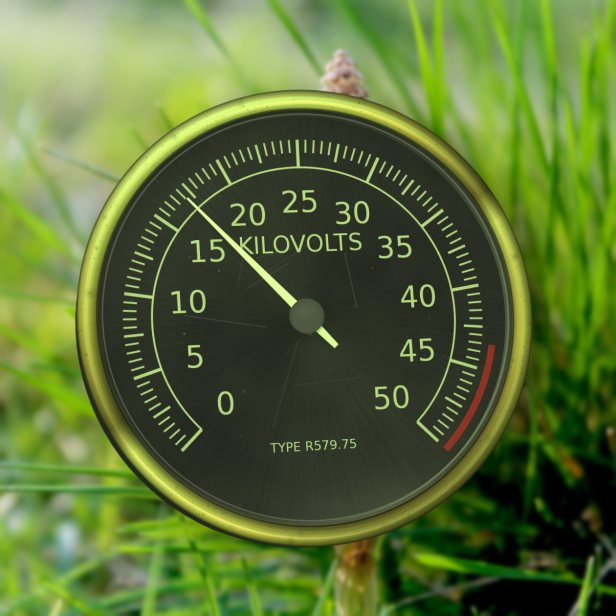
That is kV 17
